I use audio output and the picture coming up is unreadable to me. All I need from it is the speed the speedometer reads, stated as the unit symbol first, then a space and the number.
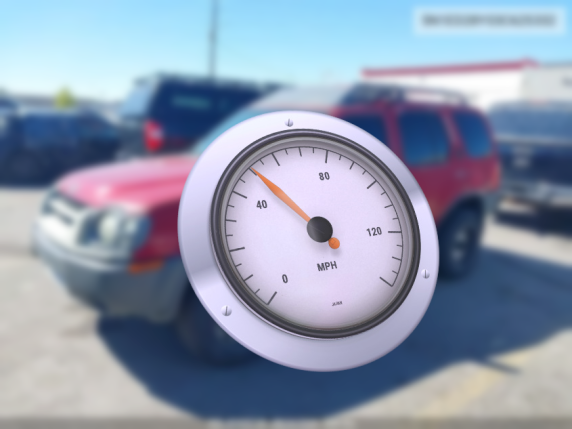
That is mph 50
